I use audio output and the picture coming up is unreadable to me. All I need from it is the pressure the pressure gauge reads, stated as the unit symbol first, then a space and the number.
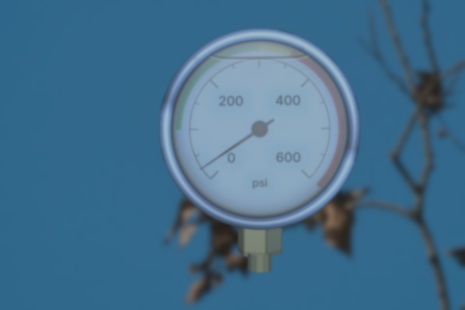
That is psi 25
